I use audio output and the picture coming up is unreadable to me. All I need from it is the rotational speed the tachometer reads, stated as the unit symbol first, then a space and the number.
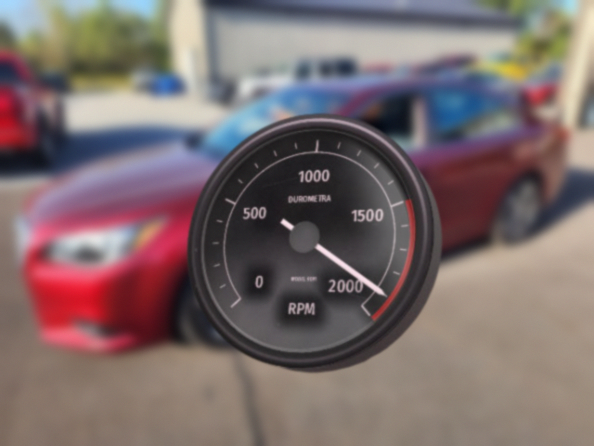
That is rpm 1900
